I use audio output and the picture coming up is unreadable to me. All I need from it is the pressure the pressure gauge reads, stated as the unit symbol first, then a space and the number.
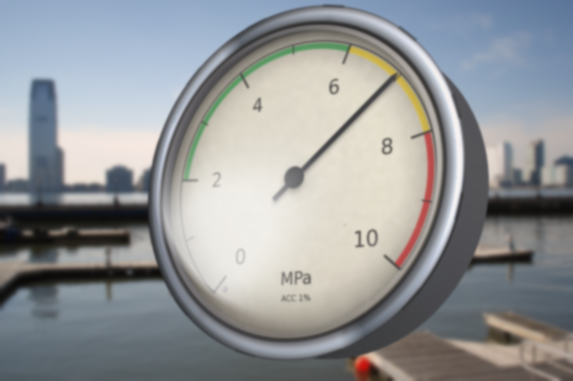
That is MPa 7
